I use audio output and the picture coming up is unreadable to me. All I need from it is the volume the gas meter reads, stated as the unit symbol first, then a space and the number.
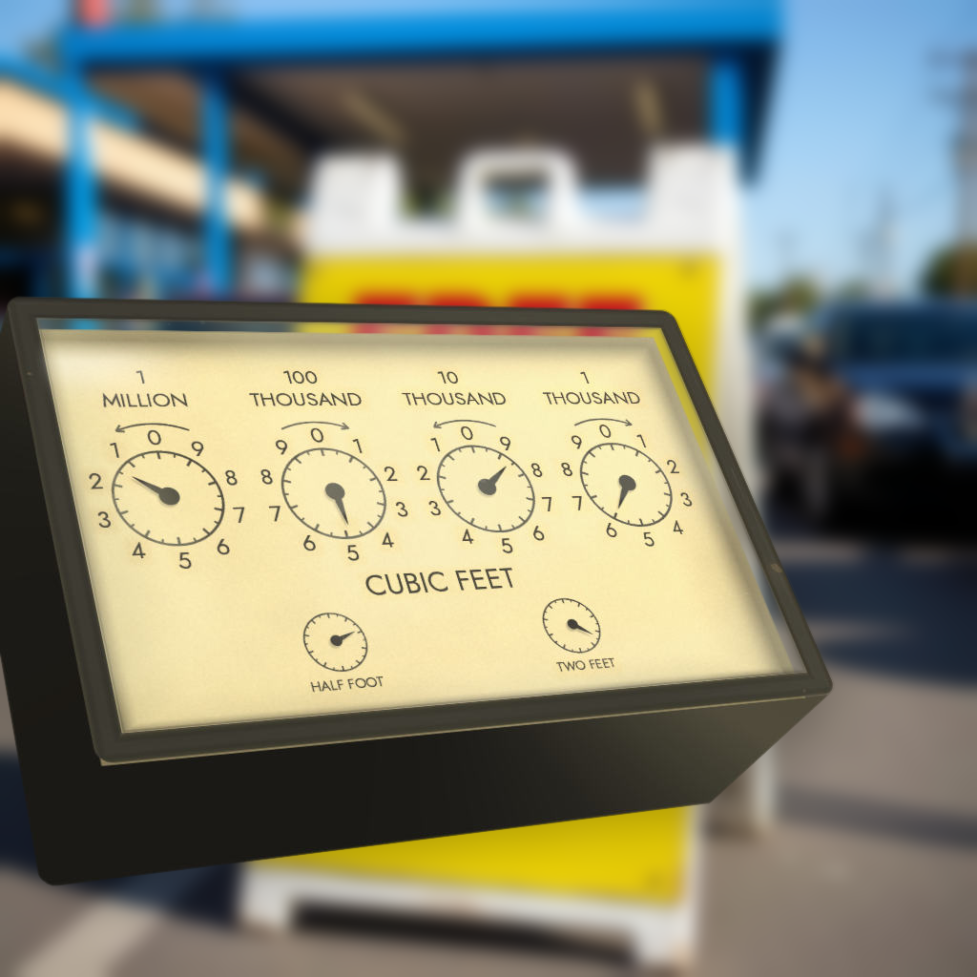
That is ft³ 148600
